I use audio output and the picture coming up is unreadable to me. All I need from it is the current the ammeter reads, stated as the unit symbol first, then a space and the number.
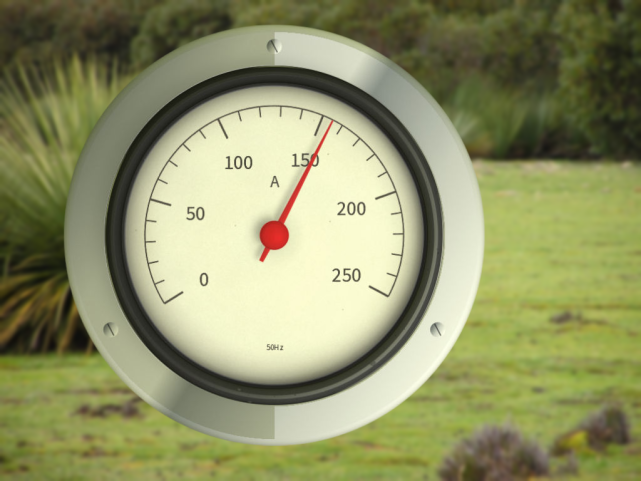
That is A 155
